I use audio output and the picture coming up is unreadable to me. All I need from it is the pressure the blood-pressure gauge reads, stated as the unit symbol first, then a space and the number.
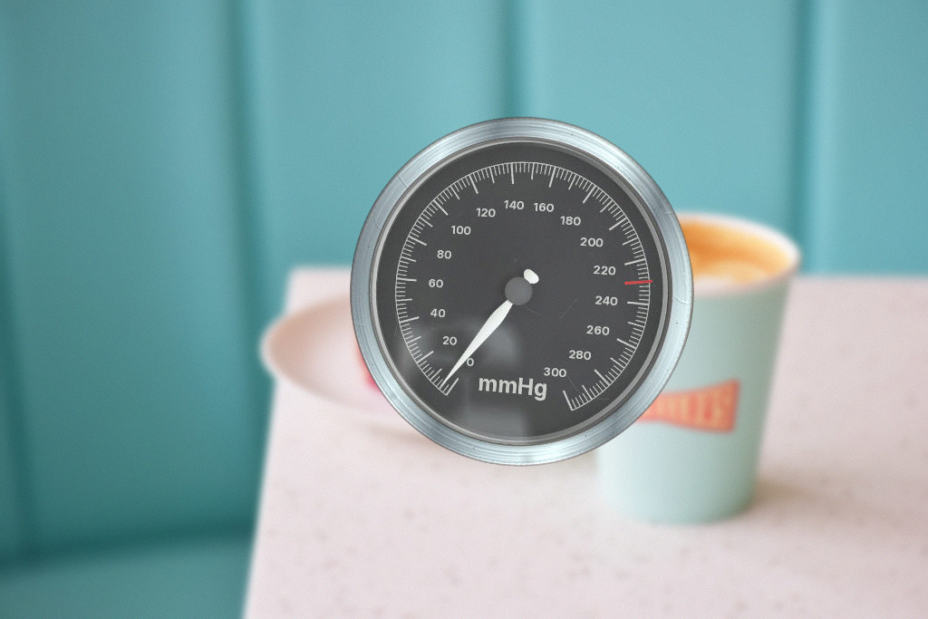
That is mmHg 4
